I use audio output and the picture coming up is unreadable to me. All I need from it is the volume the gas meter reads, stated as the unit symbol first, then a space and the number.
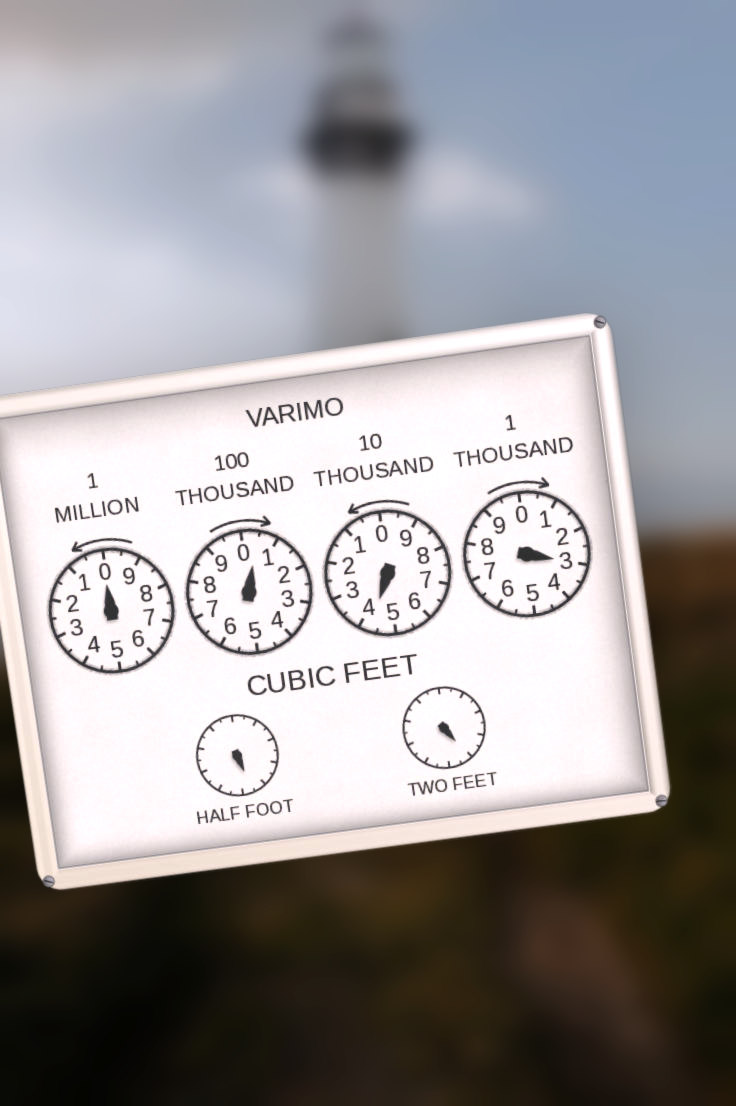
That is ft³ 4300
